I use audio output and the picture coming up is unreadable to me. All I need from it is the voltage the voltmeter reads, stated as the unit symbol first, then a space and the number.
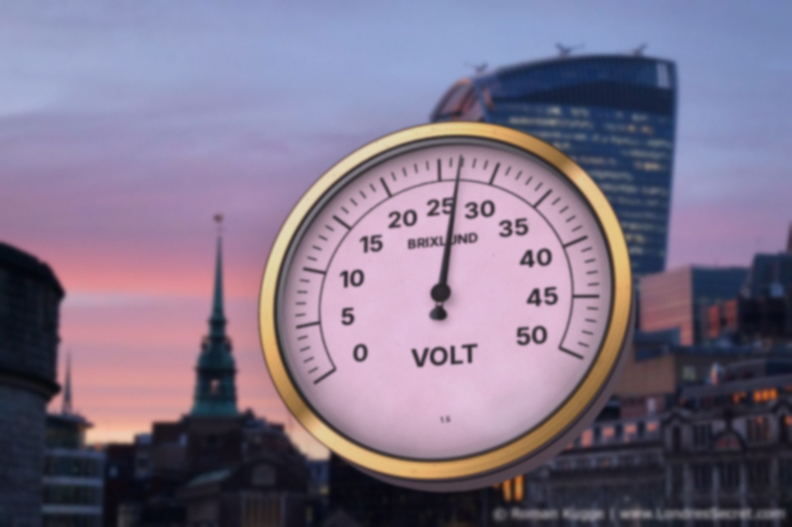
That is V 27
